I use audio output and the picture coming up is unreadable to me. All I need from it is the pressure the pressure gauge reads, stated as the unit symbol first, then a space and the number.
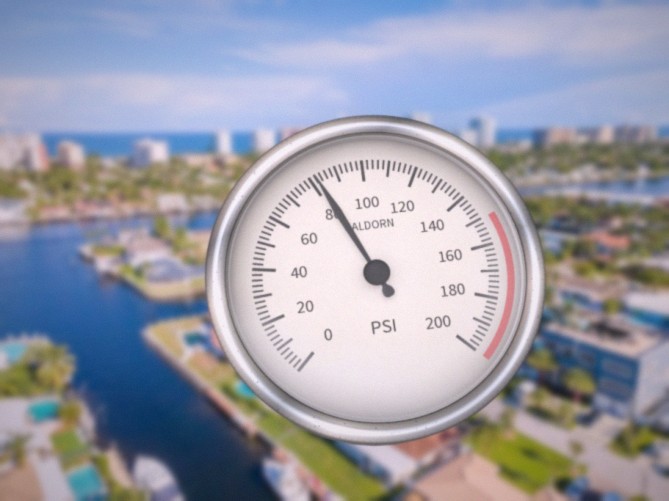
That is psi 82
